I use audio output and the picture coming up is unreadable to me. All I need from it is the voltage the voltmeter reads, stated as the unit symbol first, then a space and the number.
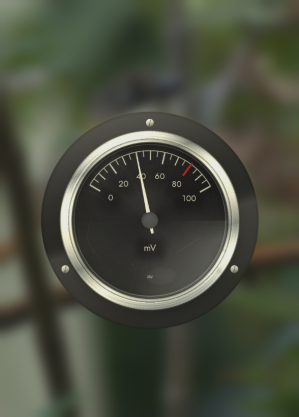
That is mV 40
